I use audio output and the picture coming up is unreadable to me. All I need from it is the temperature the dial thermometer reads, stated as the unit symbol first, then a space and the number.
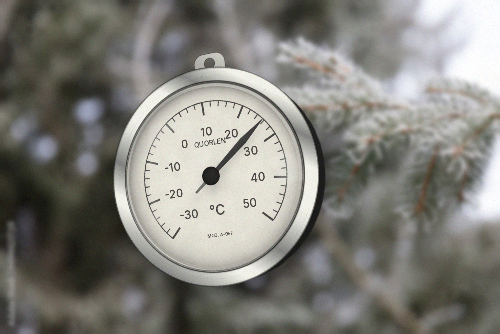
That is °C 26
